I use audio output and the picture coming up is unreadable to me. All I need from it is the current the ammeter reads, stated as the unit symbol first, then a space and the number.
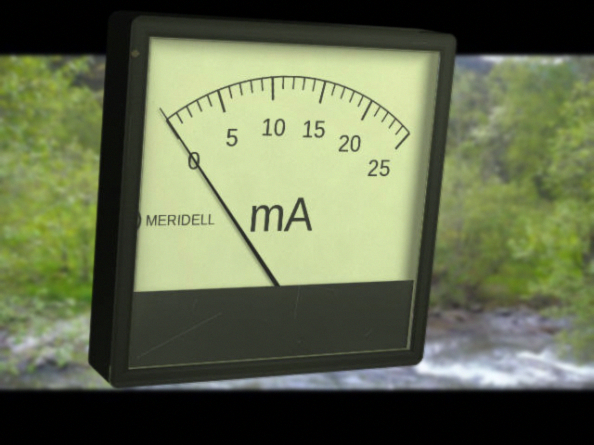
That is mA 0
